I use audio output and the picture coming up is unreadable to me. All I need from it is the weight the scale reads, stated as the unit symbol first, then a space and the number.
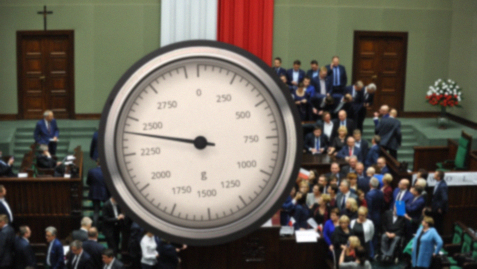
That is g 2400
